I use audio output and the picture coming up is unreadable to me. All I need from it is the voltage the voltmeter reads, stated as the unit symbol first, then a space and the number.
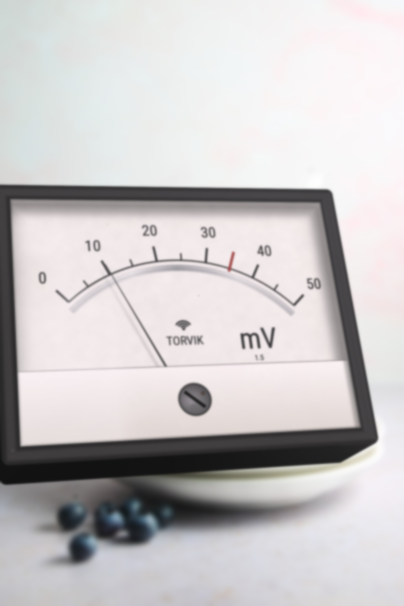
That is mV 10
